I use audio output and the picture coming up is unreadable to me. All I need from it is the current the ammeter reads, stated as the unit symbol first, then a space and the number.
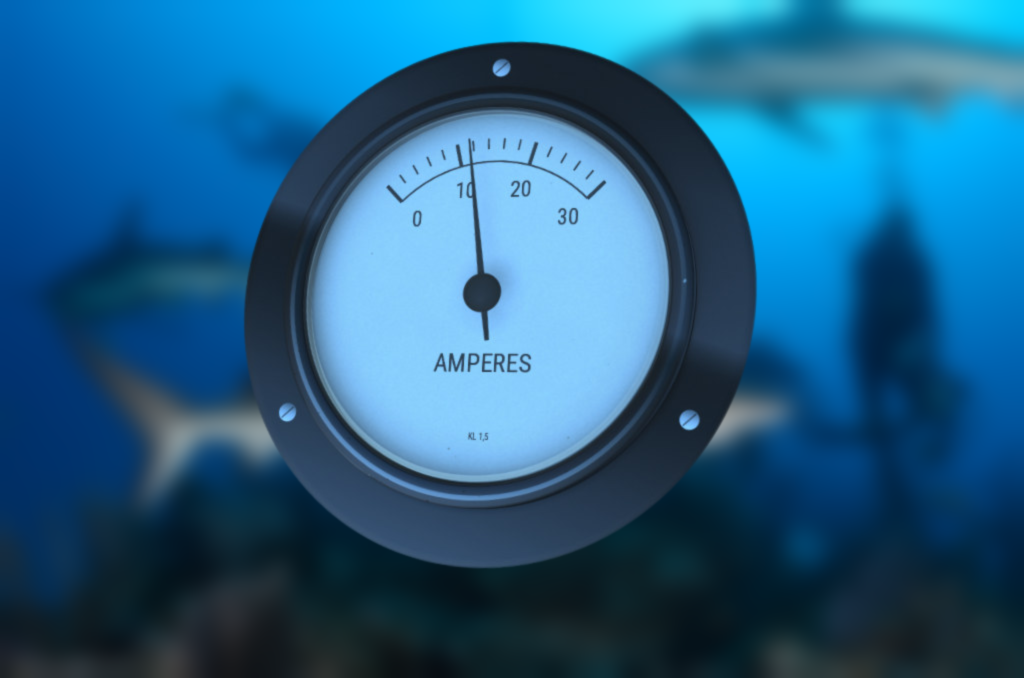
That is A 12
